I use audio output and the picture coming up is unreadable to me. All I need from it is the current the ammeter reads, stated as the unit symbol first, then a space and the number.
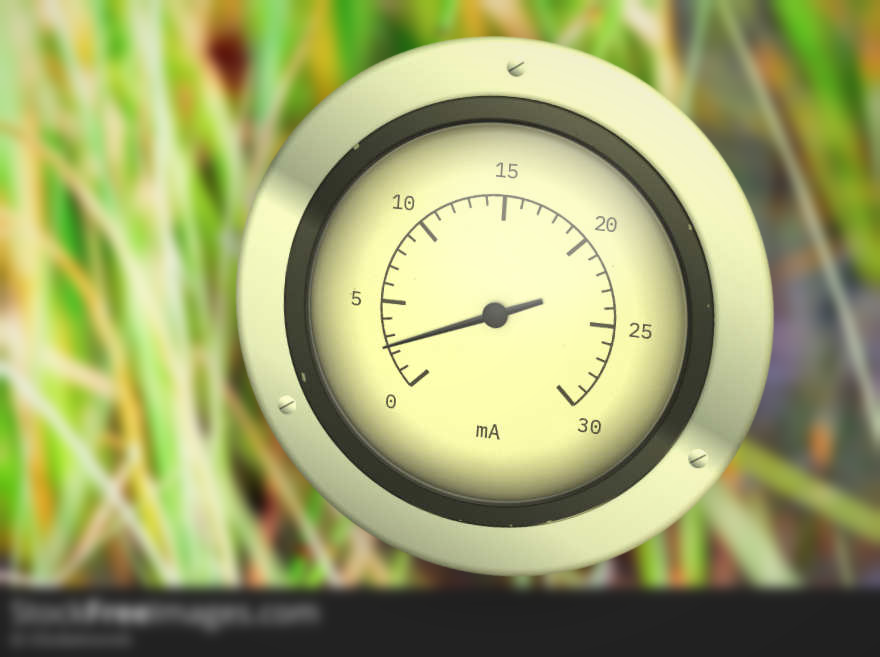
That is mA 2.5
